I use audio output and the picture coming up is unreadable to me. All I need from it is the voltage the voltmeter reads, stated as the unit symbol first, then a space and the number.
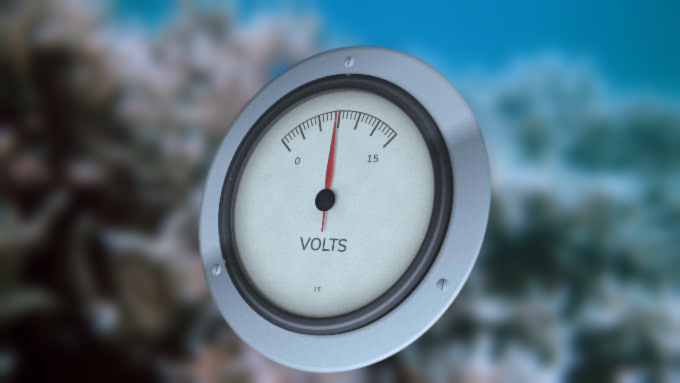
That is V 7.5
